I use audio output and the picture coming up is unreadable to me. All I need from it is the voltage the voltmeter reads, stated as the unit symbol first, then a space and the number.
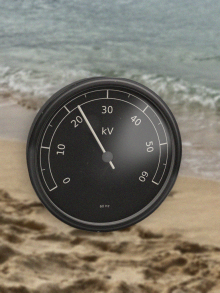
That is kV 22.5
